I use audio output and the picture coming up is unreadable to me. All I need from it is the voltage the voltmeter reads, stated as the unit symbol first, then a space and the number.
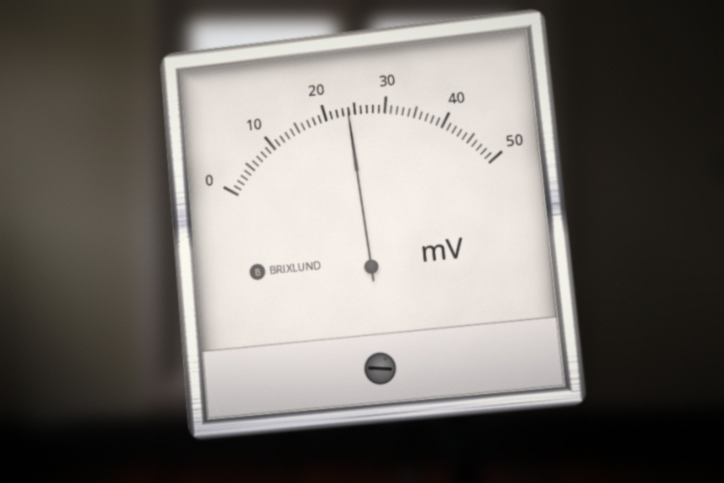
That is mV 24
